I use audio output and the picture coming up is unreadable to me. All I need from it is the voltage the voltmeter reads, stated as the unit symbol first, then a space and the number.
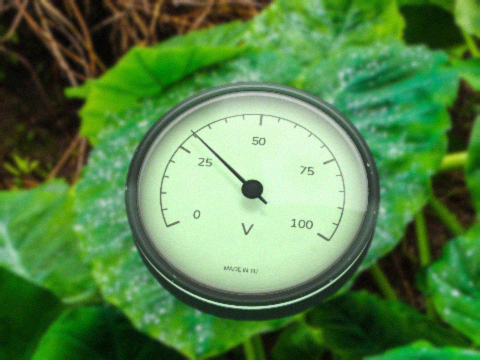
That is V 30
